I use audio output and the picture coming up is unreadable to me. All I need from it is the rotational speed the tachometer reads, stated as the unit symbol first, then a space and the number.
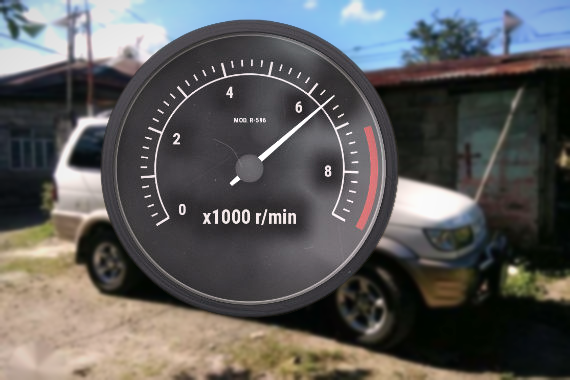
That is rpm 6400
